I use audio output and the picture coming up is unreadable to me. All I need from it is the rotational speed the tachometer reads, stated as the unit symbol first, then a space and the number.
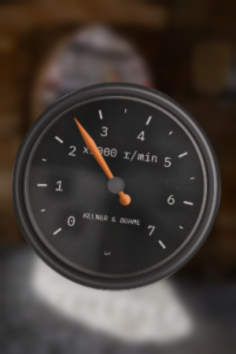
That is rpm 2500
